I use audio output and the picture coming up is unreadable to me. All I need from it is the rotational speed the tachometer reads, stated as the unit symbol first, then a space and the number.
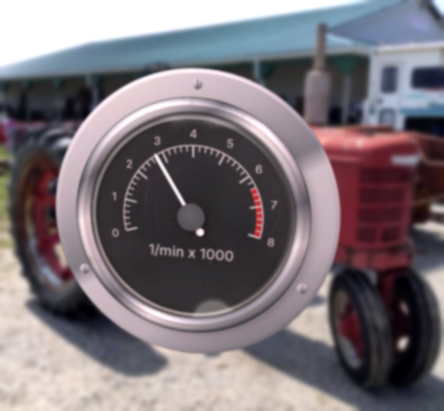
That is rpm 2800
